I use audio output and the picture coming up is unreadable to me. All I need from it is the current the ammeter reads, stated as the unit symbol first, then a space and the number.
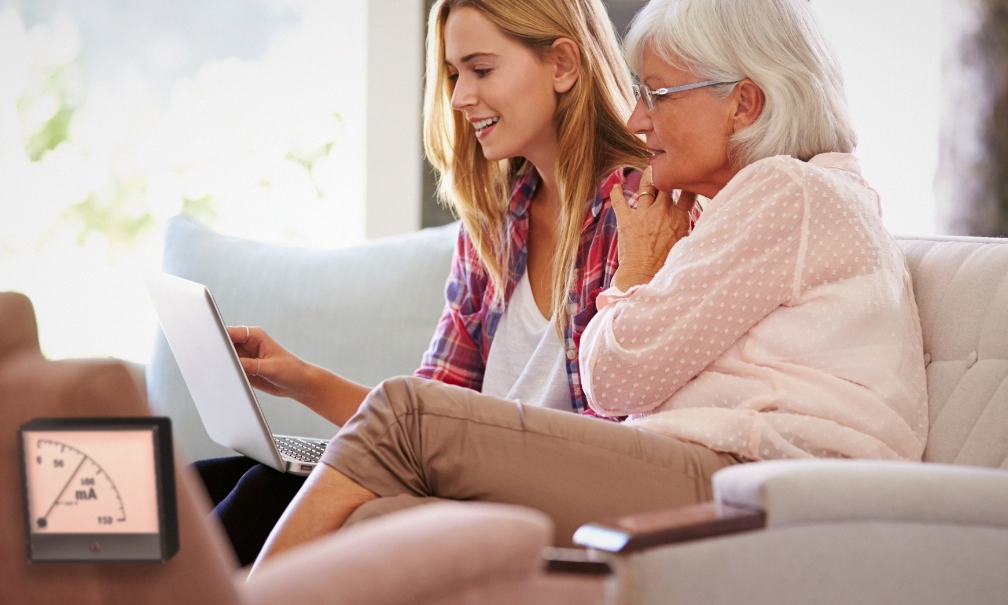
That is mA 80
